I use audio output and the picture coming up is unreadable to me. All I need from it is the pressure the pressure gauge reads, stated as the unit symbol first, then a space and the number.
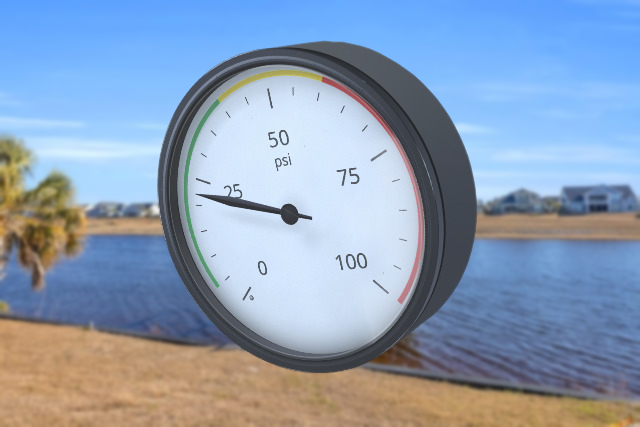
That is psi 22.5
